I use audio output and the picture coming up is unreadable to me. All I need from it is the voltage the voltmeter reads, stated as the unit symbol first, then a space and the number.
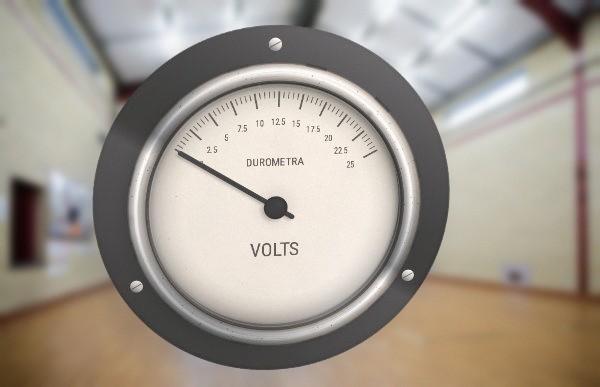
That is V 0
